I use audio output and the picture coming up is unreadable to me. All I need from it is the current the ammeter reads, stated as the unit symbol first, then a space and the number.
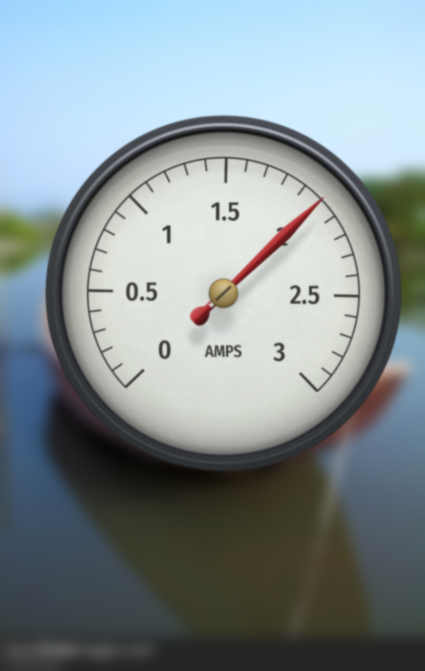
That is A 2
